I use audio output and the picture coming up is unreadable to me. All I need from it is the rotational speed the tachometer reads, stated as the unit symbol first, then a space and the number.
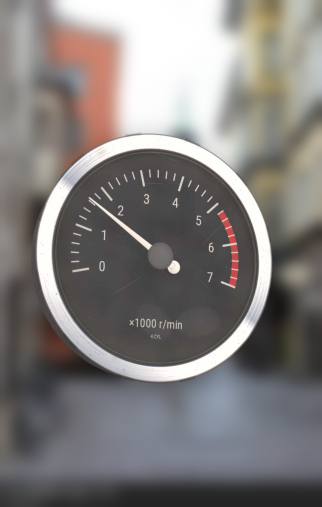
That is rpm 1600
